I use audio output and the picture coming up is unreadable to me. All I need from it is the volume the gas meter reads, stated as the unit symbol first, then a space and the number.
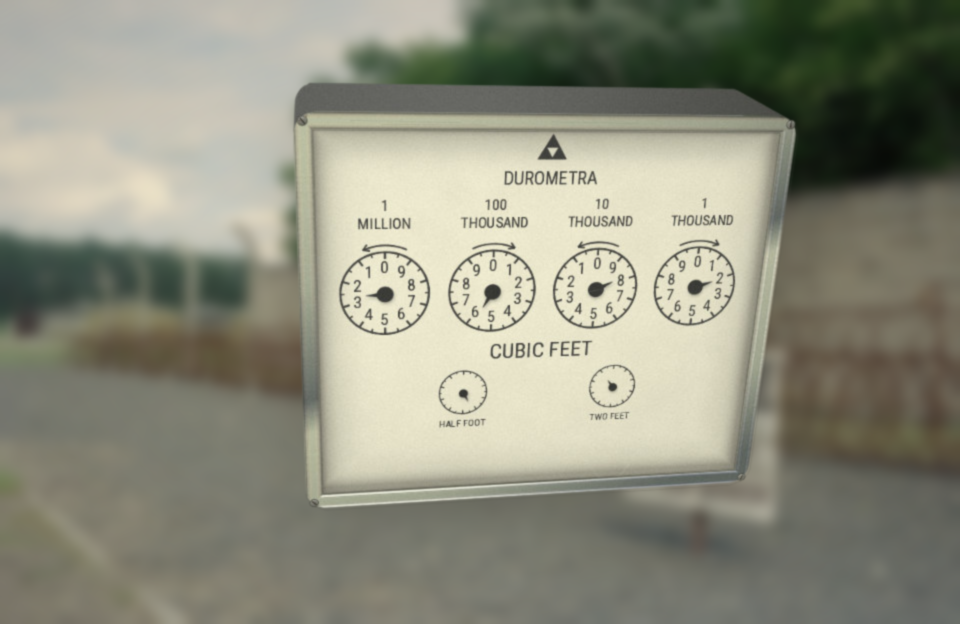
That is ft³ 258200
